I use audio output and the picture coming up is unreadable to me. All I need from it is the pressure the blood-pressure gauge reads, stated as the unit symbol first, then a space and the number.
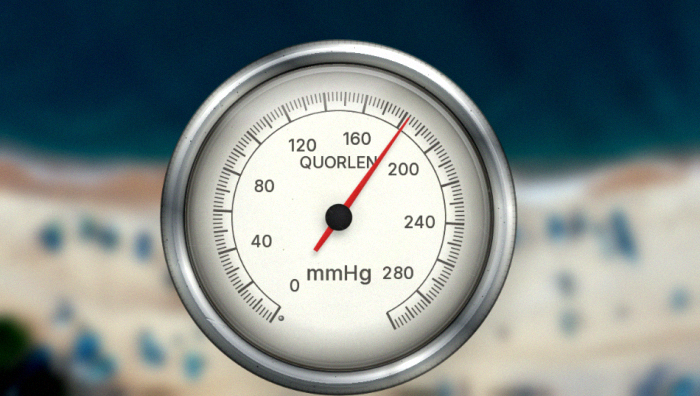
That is mmHg 182
